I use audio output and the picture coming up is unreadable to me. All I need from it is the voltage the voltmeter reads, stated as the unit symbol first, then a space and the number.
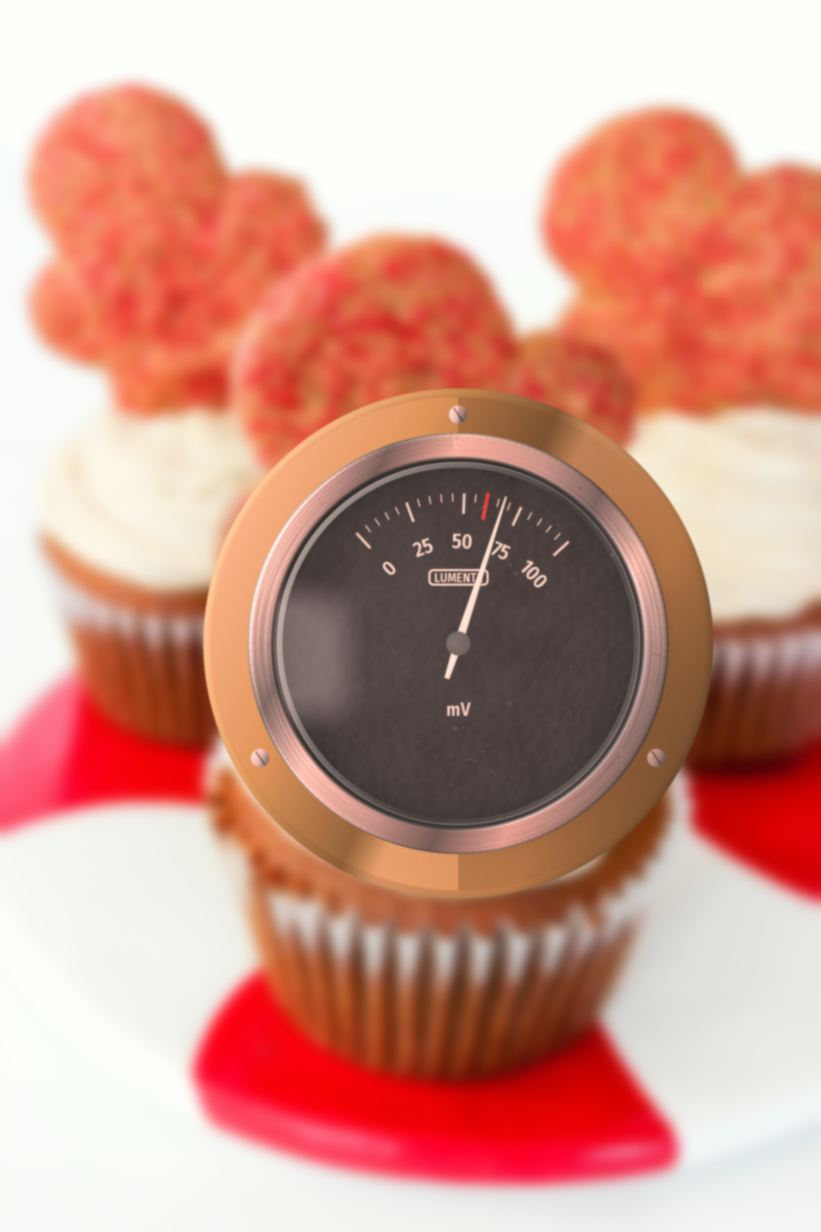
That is mV 67.5
